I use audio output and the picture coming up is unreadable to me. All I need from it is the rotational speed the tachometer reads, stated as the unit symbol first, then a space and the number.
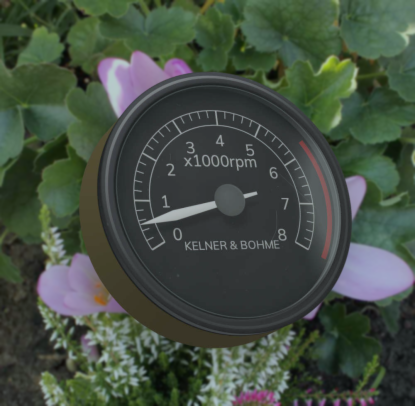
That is rpm 500
